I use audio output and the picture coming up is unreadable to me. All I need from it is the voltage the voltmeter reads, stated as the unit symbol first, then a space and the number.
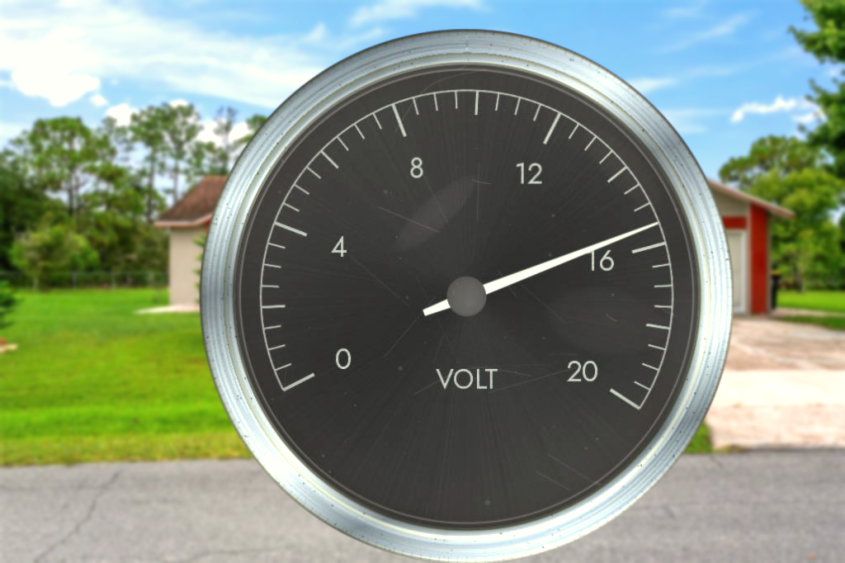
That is V 15.5
